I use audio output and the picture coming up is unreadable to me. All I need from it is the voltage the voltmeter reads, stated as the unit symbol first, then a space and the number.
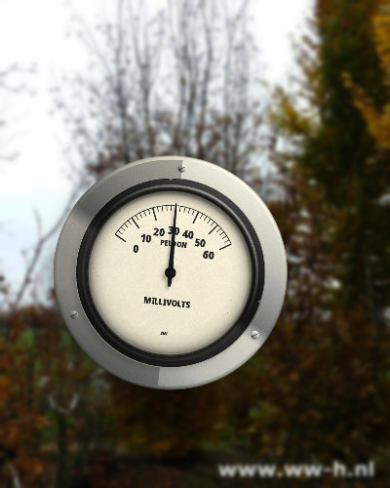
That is mV 30
